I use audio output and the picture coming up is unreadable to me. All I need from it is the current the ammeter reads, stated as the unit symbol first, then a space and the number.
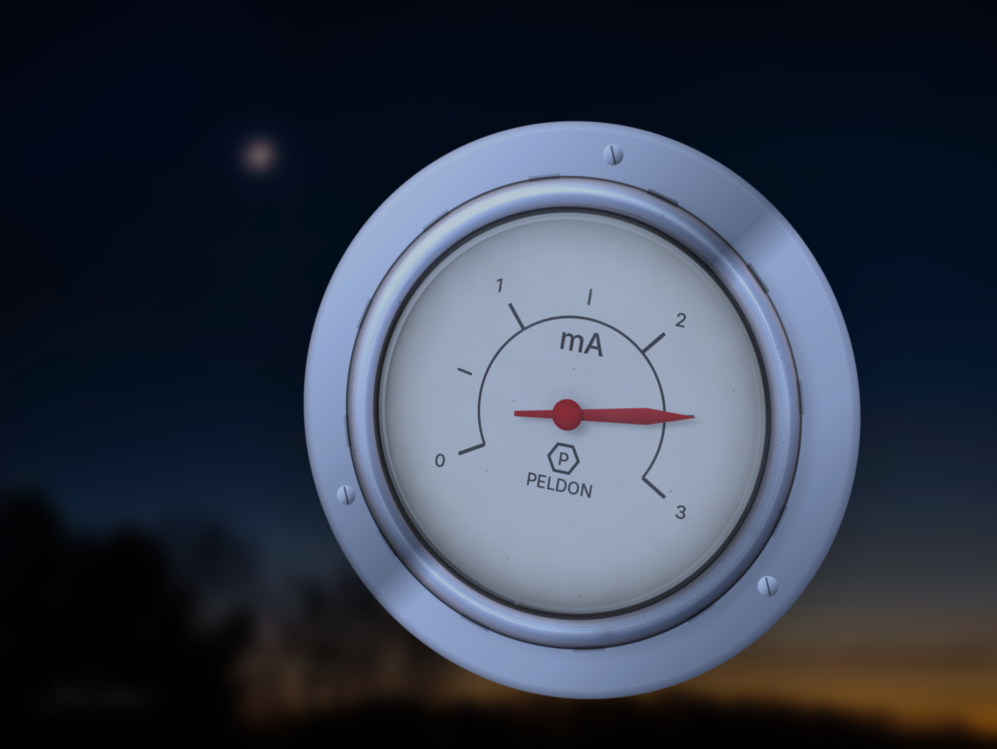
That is mA 2.5
